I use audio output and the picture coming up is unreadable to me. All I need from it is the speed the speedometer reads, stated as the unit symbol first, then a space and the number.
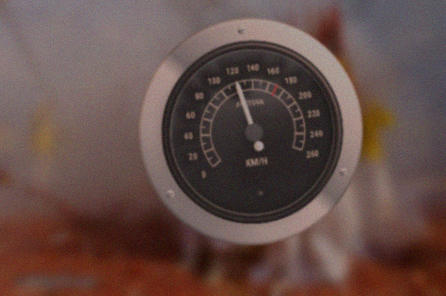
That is km/h 120
